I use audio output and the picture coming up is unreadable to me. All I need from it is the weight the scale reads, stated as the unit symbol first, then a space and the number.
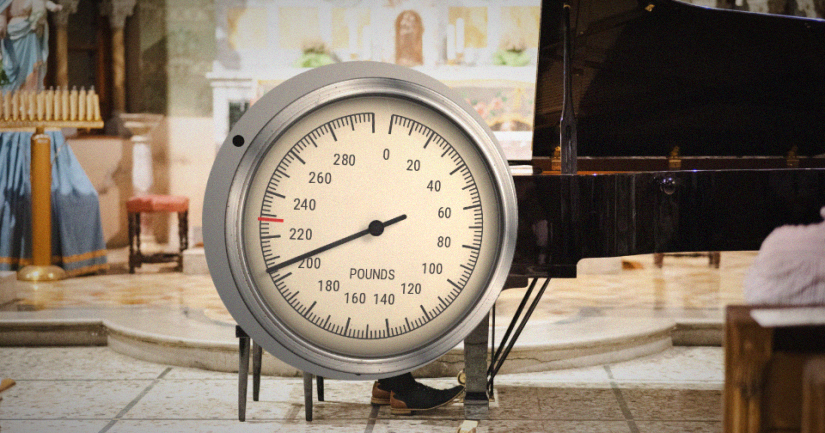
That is lb 206
